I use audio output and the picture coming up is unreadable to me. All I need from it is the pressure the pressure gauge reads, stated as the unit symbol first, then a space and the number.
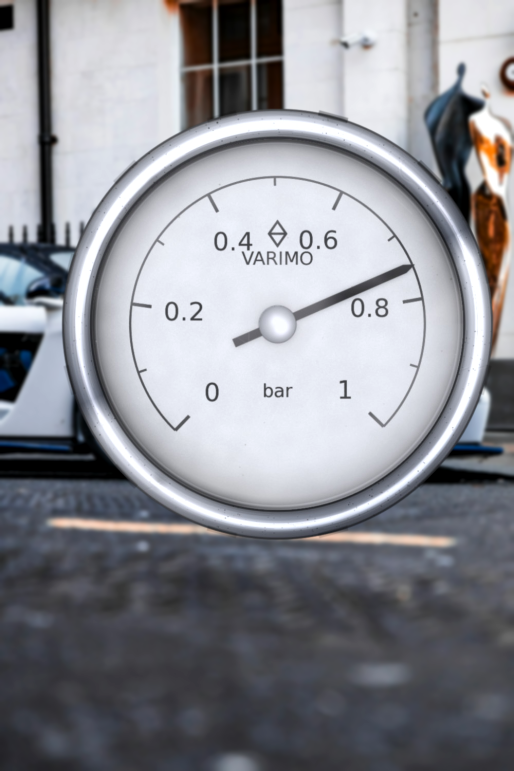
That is bar 0.75
